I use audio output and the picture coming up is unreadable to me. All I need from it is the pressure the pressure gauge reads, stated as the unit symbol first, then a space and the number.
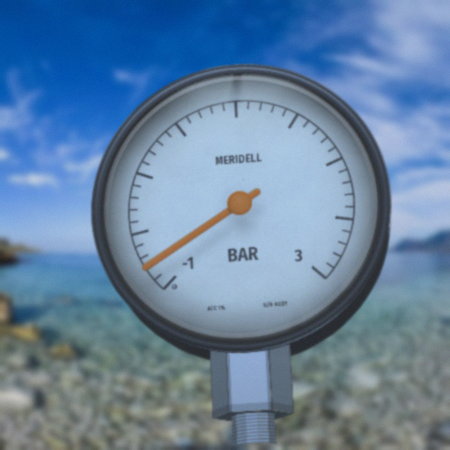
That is bar -0.8
